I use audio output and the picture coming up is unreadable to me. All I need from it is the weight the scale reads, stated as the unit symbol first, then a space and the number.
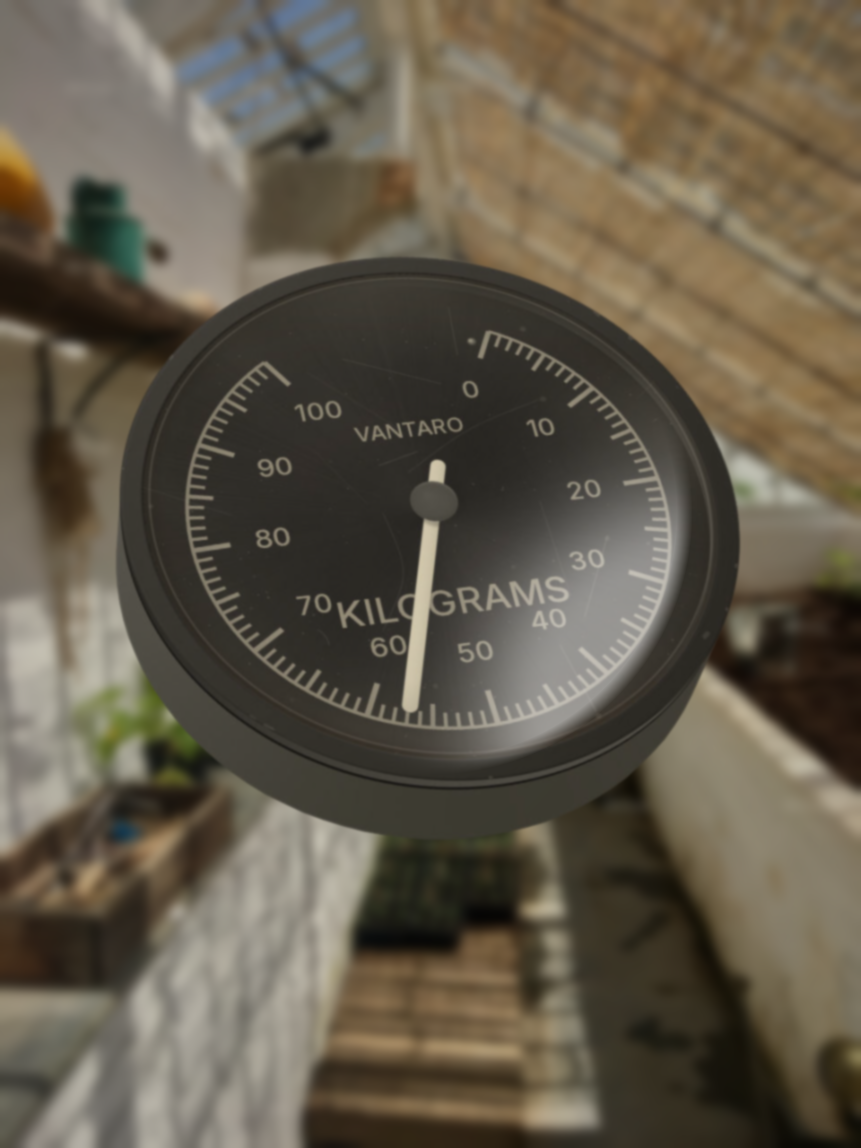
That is kg 57
